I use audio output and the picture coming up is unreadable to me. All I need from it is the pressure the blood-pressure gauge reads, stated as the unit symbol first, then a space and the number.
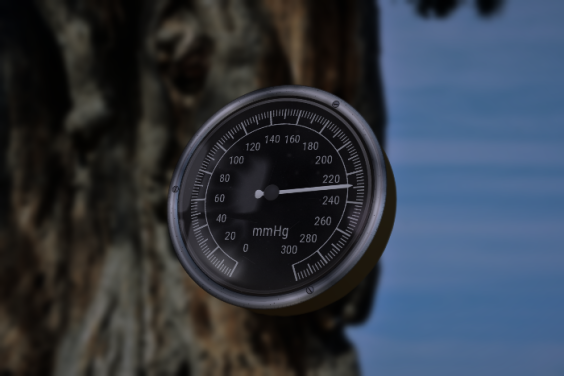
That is mmHg 230
